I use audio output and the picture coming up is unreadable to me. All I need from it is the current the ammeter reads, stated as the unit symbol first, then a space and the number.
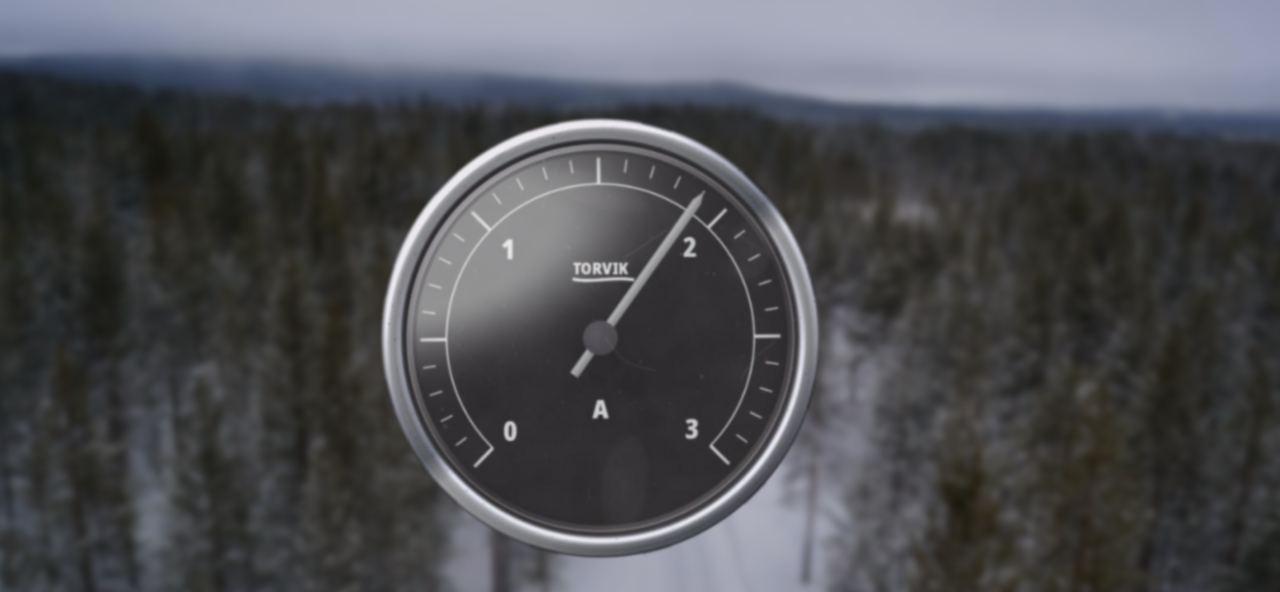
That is A 1.9
